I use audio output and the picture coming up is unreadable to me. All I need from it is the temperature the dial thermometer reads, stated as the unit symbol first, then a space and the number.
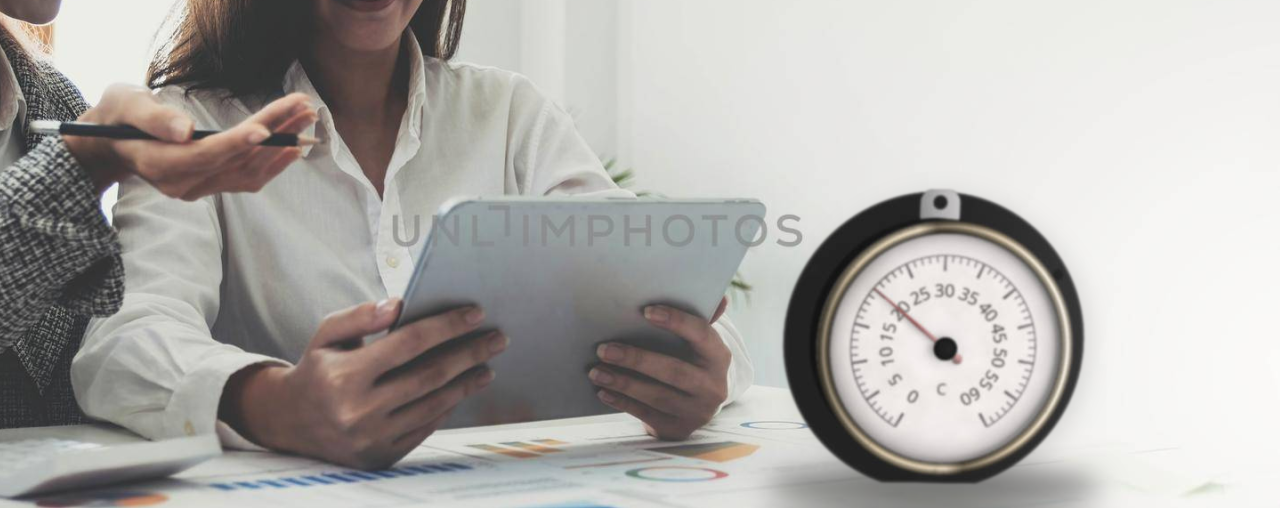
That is °C 20
